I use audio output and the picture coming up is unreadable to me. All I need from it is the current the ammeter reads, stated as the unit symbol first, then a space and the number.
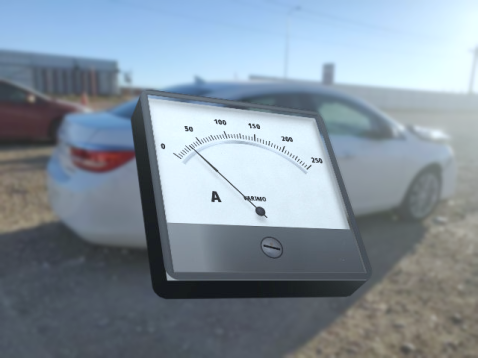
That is A 25
